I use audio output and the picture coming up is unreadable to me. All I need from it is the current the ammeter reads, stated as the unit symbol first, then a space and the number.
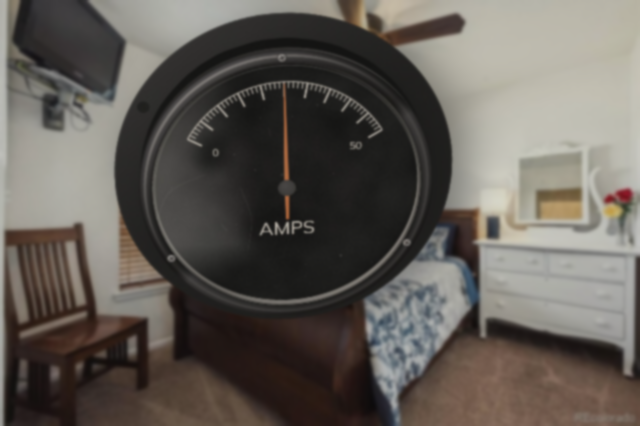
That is A 25
